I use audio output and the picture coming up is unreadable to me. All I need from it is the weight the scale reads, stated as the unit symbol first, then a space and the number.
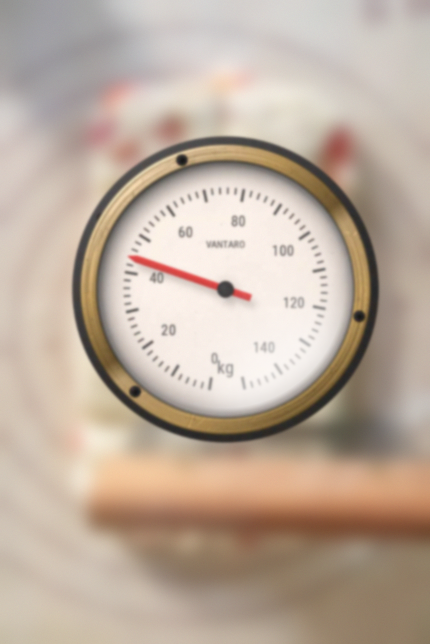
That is kg 44
